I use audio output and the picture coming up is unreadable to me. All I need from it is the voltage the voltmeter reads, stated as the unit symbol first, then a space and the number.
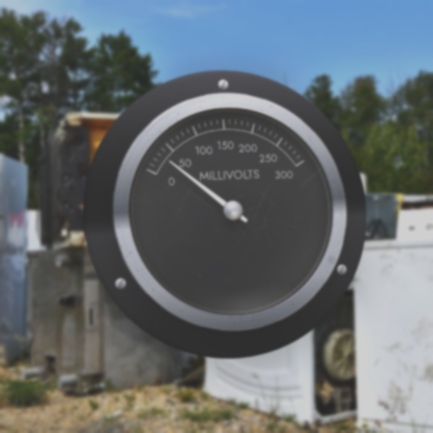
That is mV 30
